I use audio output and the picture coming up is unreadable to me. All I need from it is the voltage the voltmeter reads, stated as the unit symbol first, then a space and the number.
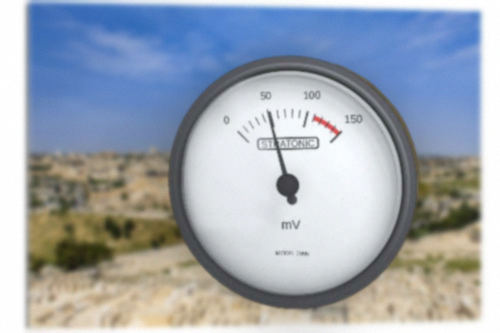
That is mV 50
